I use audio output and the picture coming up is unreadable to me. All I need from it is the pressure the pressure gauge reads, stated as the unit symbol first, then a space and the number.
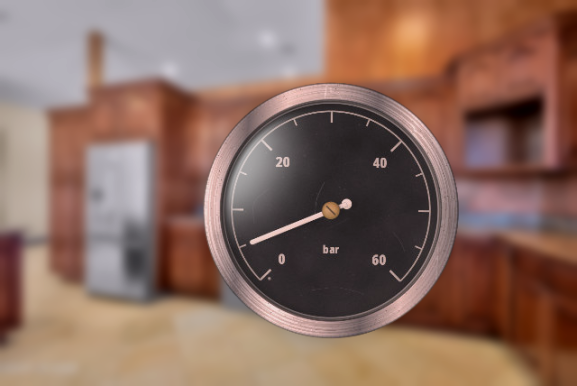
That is bar 5
